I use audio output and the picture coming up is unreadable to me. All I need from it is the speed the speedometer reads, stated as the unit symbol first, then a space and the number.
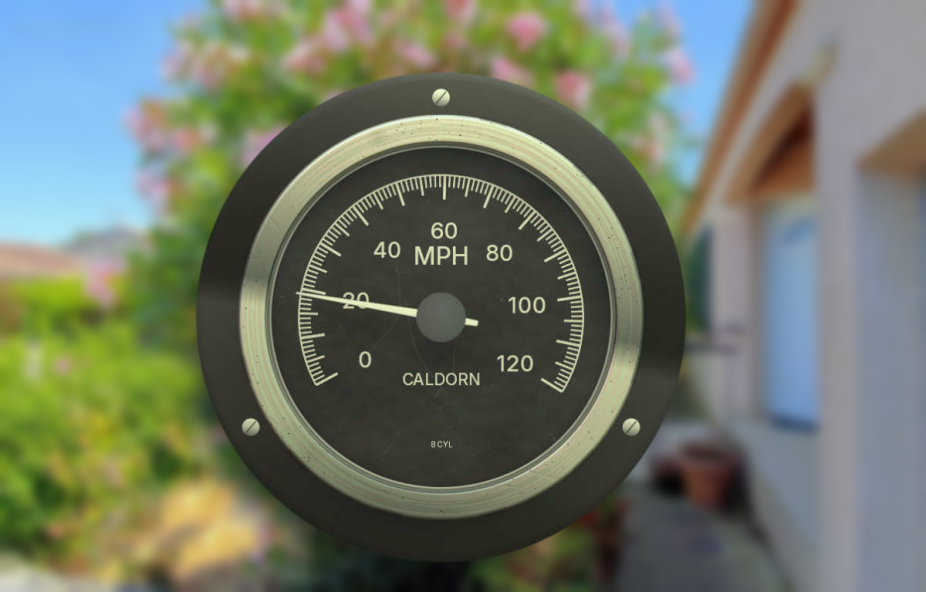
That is mph 19
